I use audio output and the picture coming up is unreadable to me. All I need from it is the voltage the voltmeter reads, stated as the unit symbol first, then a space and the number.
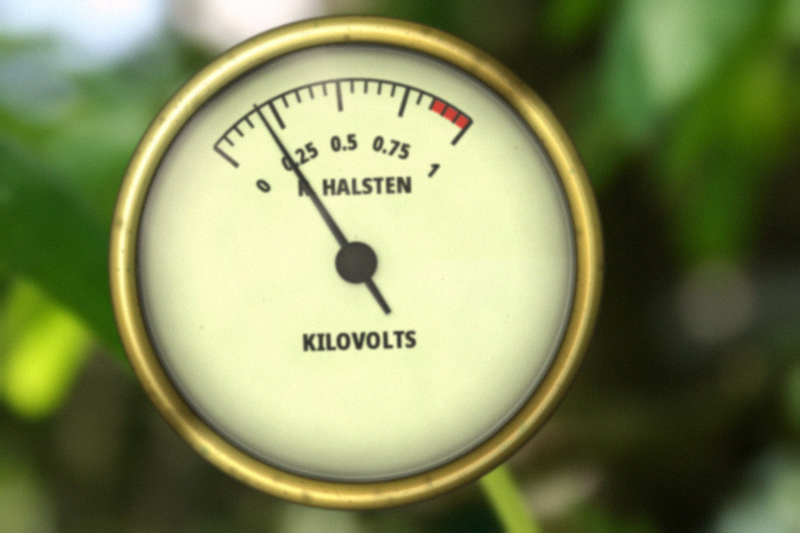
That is kV 0.2
